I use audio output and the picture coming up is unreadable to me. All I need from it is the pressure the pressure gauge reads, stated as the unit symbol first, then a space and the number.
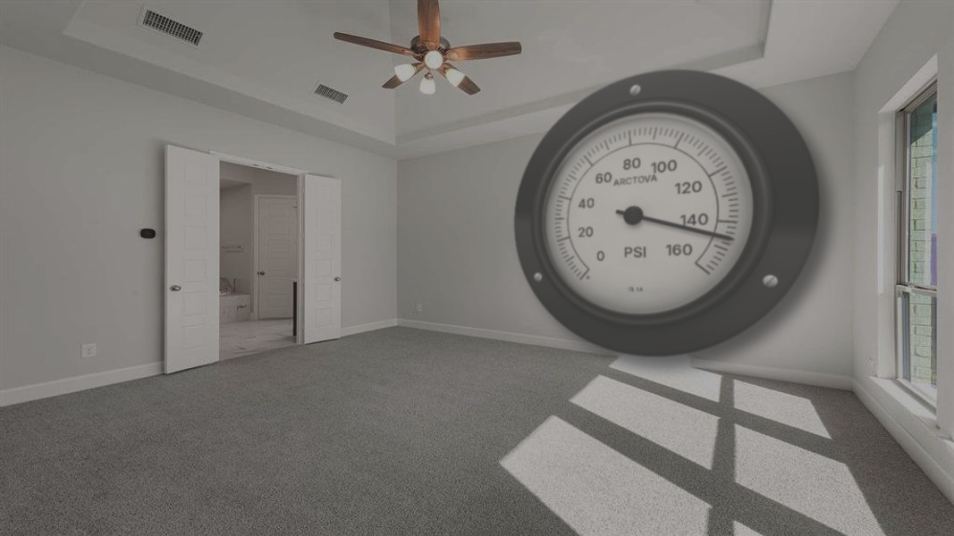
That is psi 146
